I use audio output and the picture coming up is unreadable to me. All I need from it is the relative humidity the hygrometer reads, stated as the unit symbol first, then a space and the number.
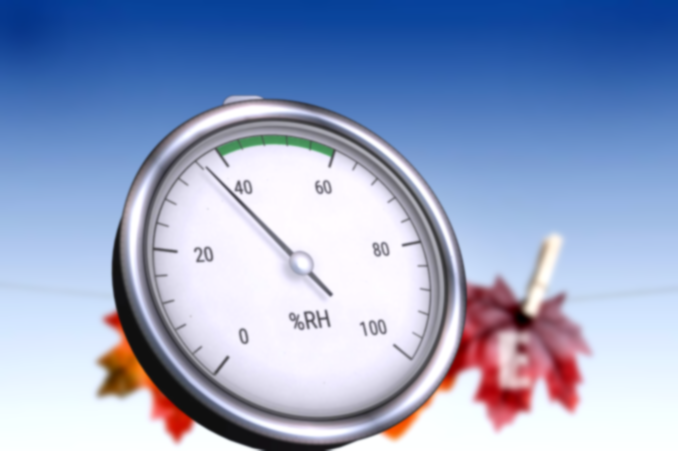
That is % 36
